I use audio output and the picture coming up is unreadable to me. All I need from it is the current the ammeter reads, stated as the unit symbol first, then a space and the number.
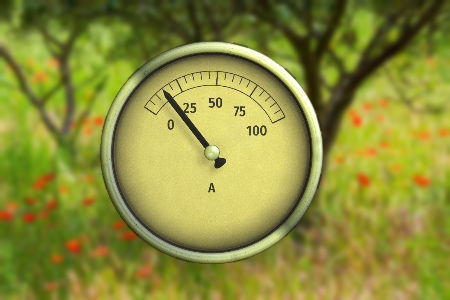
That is A 15
